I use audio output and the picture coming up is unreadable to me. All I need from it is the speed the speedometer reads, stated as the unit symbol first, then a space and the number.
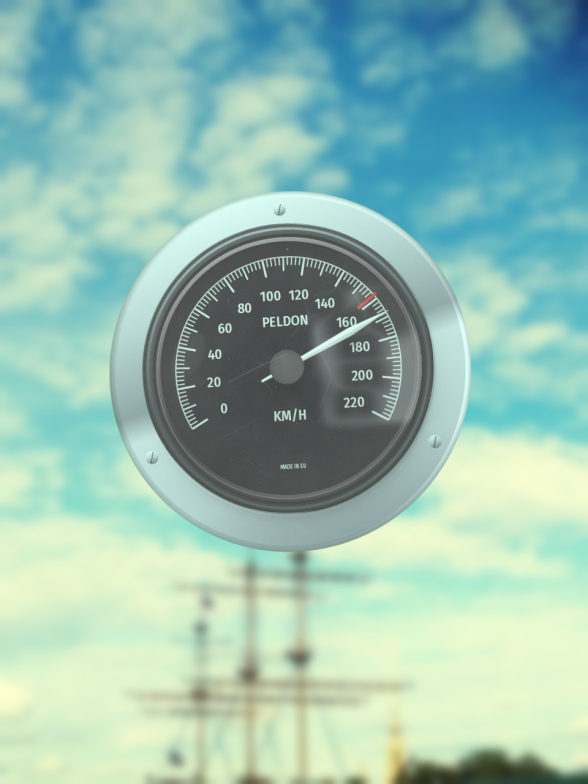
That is km/h 168
